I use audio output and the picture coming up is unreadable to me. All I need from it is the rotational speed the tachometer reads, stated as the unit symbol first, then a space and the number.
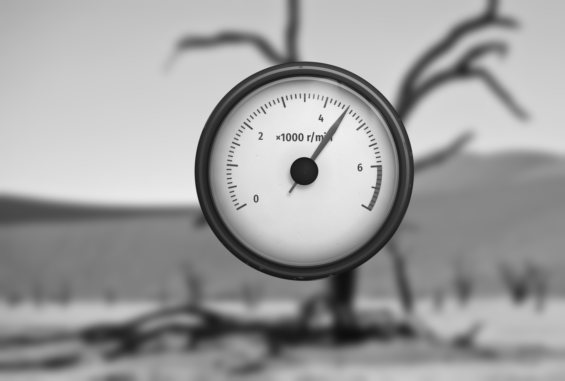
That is rpm 4500
